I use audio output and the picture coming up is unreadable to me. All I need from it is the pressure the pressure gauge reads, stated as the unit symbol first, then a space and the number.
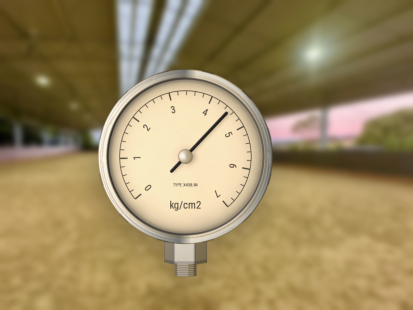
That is kg/cm² 4.5
